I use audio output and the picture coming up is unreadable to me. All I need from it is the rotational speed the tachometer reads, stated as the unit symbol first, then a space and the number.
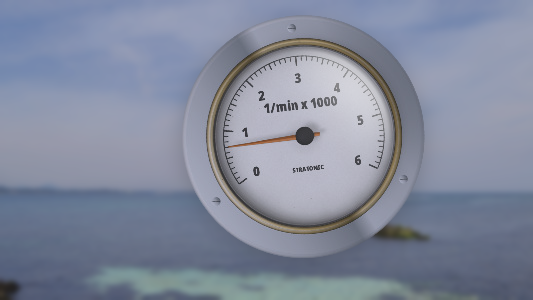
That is rpm 700
